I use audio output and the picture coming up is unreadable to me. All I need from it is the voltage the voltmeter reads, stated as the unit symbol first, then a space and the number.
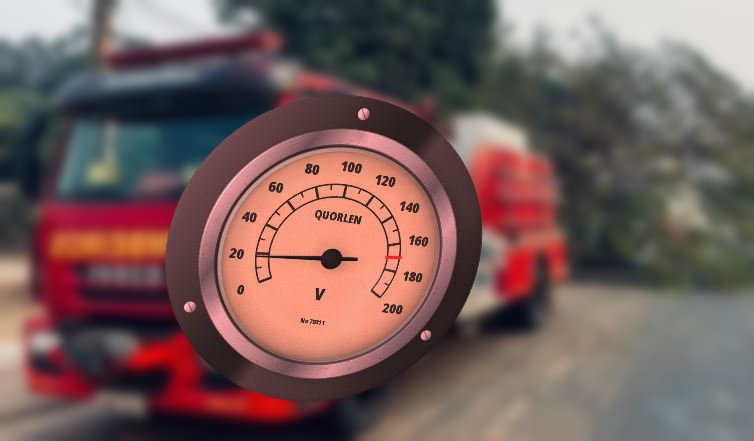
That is V 20
